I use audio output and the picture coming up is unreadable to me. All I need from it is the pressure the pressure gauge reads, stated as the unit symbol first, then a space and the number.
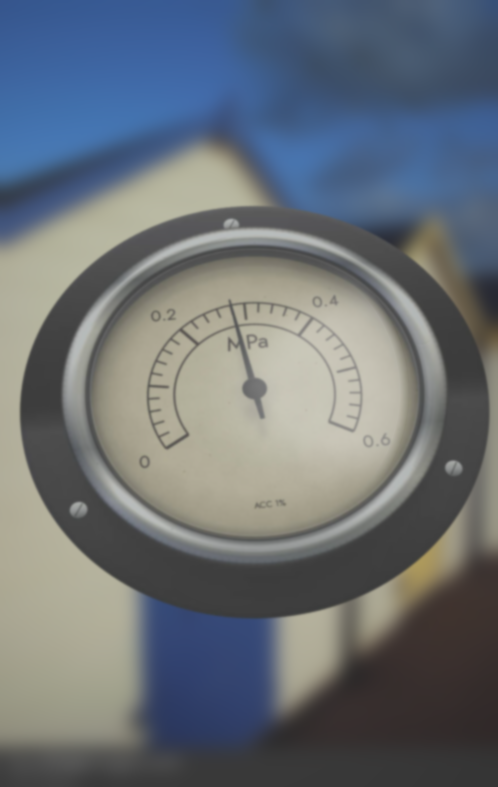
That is MPa 0.28
